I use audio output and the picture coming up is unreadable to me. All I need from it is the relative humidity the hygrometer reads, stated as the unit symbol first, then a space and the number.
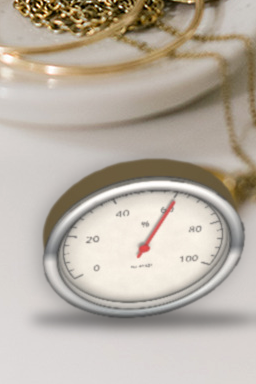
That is % 60
